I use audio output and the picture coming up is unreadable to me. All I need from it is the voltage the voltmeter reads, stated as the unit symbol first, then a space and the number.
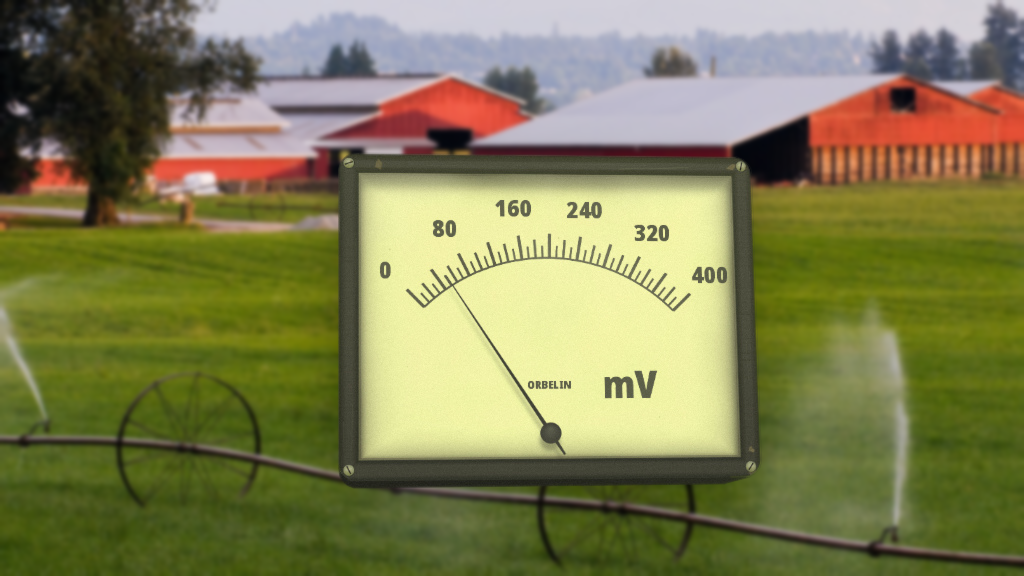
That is mV 50
